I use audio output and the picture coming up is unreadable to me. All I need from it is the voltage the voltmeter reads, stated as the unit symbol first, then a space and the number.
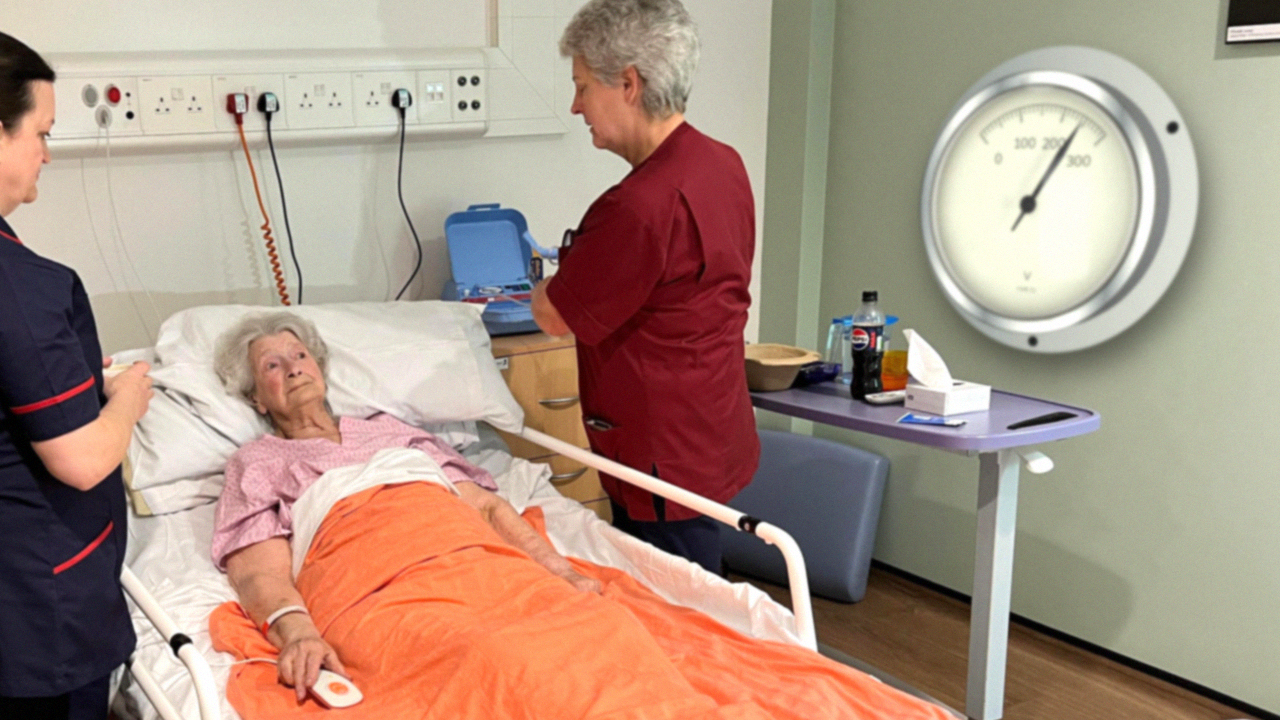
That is V 250
